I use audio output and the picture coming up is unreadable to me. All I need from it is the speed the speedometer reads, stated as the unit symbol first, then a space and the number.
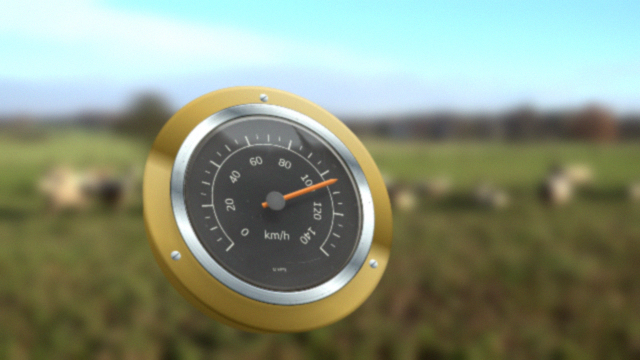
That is km/h 105
